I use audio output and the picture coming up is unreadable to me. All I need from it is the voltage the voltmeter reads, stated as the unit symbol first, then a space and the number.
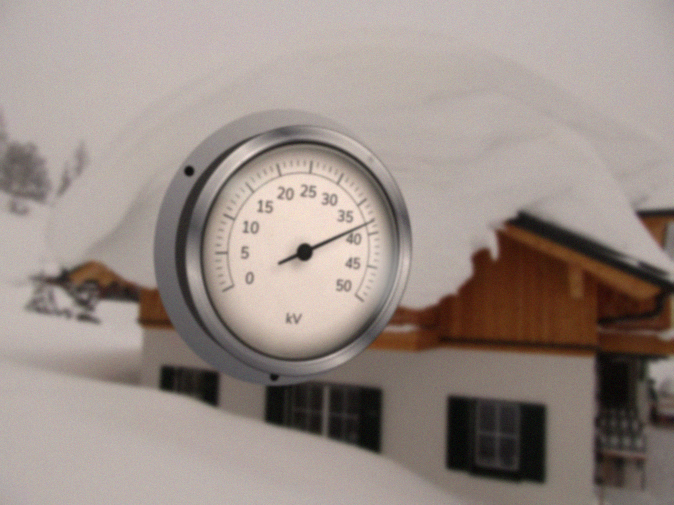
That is kV 38
